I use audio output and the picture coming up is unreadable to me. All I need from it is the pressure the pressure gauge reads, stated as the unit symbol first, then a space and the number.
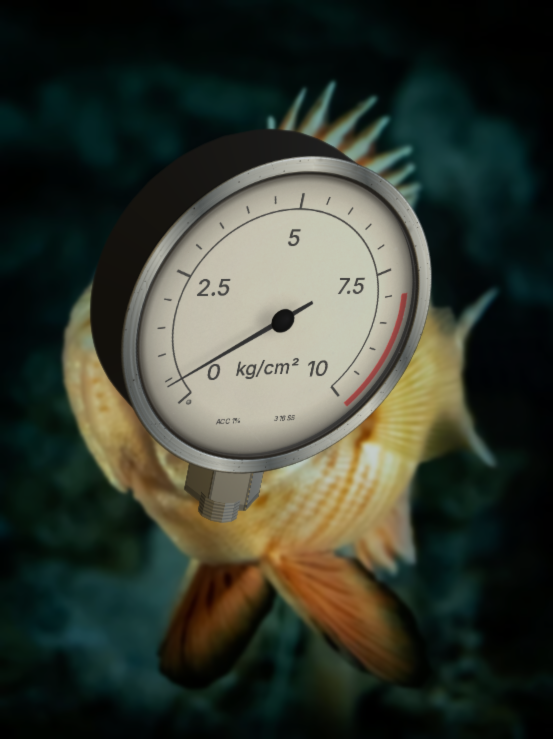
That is kg/cm² 0.5
